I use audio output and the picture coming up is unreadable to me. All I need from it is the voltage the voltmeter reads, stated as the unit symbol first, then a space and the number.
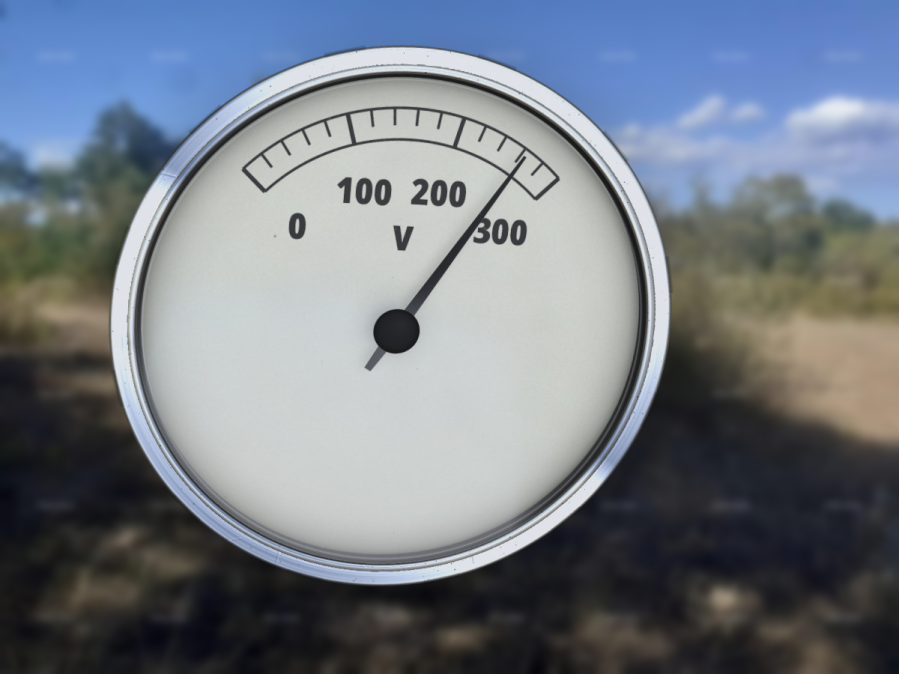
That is V 260
